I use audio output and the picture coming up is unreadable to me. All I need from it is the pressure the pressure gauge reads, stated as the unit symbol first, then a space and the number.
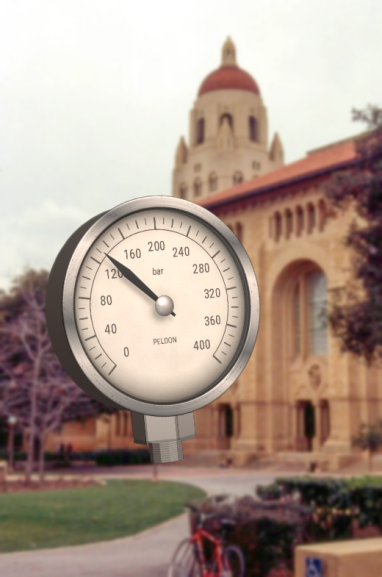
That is bar 130
